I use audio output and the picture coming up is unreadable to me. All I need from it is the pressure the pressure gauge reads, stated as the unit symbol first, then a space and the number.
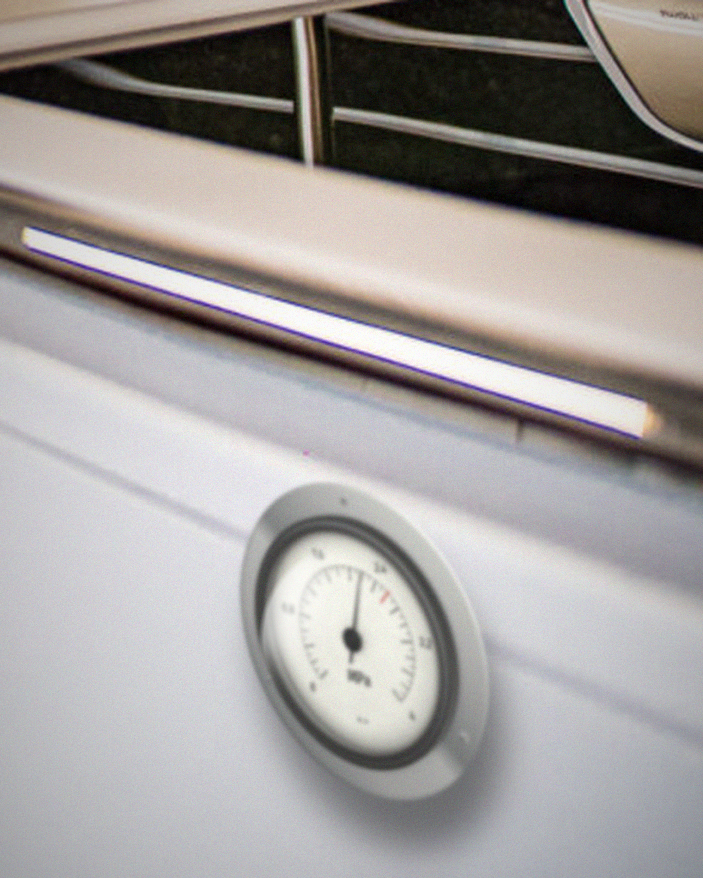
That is MPa 2.2
